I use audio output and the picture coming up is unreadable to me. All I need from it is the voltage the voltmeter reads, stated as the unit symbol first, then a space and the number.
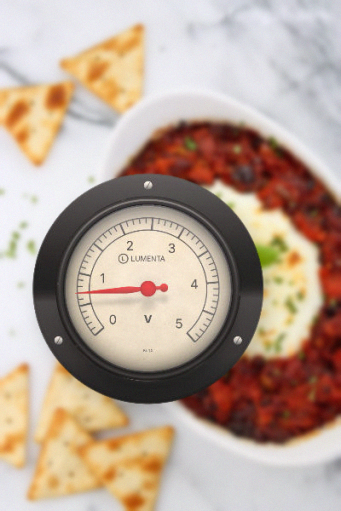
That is V 0.7
